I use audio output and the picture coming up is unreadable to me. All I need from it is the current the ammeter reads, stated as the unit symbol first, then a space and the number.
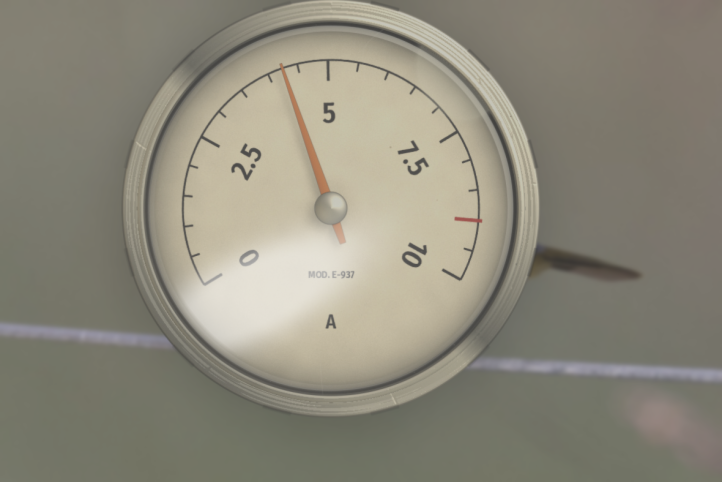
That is A 4.25
